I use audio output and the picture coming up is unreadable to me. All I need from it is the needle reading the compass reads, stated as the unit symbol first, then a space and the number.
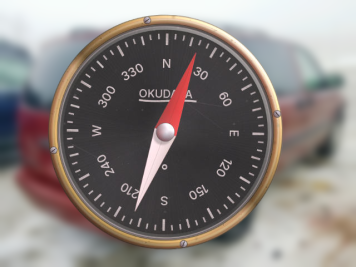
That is ° 20
